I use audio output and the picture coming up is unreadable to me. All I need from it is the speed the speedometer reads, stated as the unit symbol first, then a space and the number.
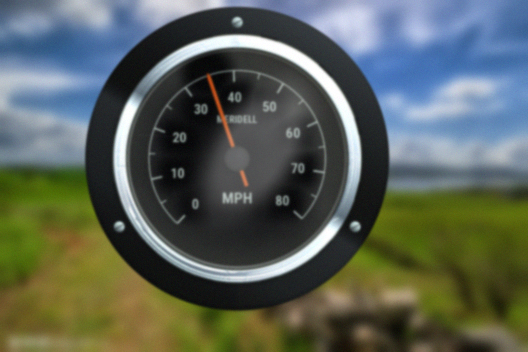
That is mph 35
